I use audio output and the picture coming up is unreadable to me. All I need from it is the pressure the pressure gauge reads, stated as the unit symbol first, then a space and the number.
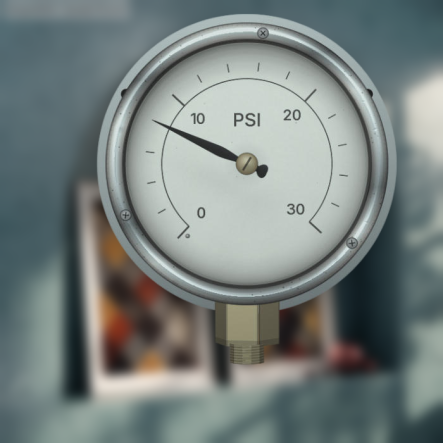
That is psi 8
